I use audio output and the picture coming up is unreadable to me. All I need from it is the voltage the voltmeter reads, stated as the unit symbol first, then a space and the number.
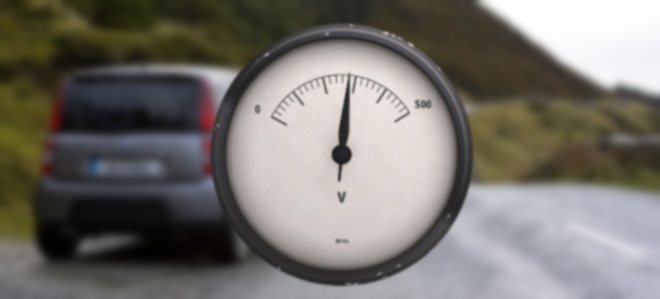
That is V 280
